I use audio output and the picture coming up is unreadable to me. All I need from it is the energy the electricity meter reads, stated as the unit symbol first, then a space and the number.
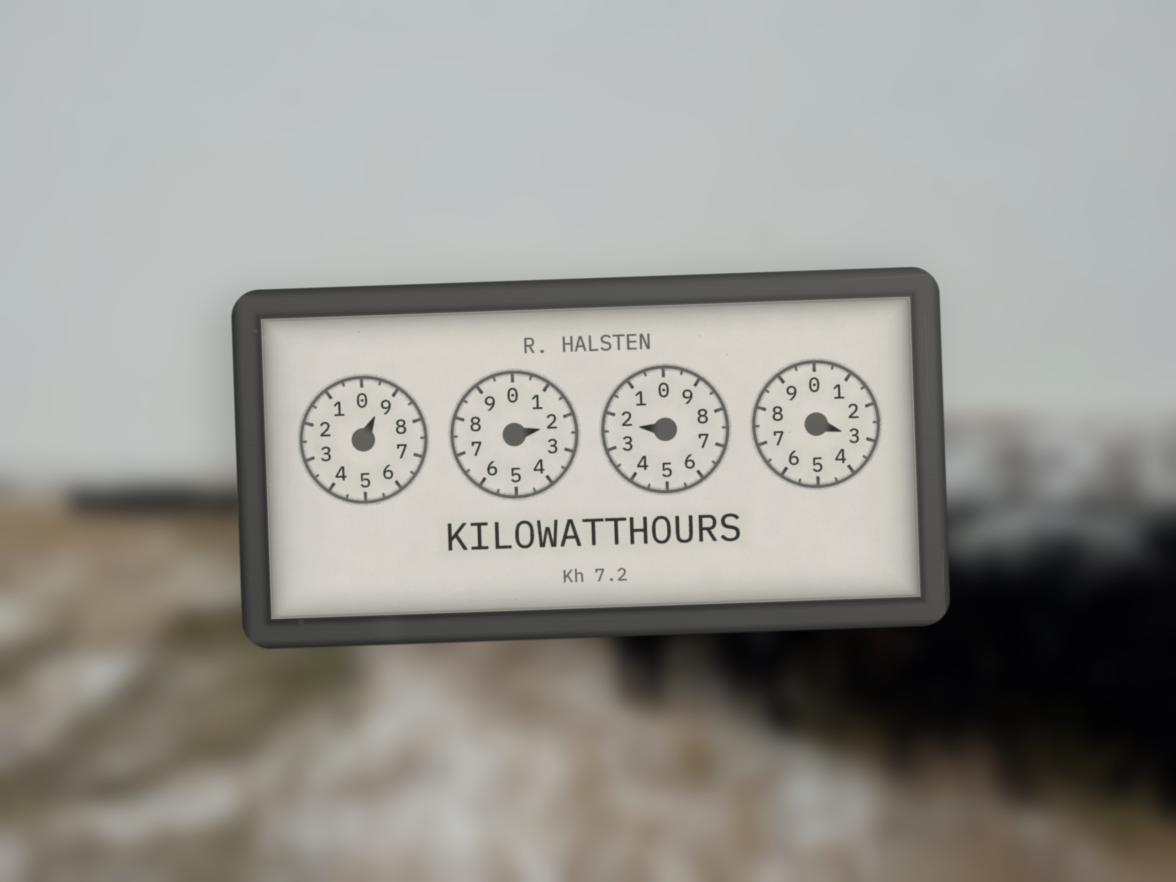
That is kWh 9223
